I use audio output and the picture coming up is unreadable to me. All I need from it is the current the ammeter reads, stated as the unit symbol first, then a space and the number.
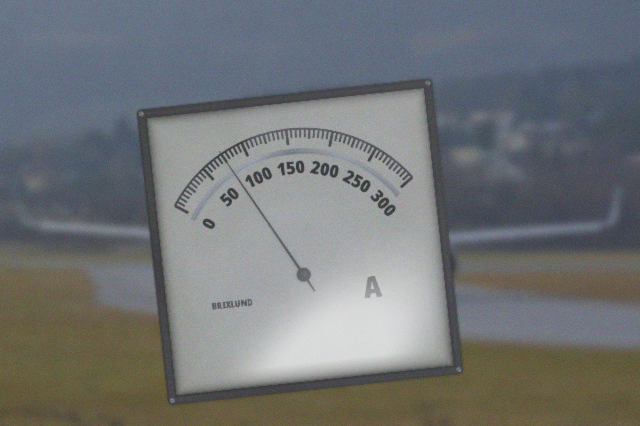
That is A 75
